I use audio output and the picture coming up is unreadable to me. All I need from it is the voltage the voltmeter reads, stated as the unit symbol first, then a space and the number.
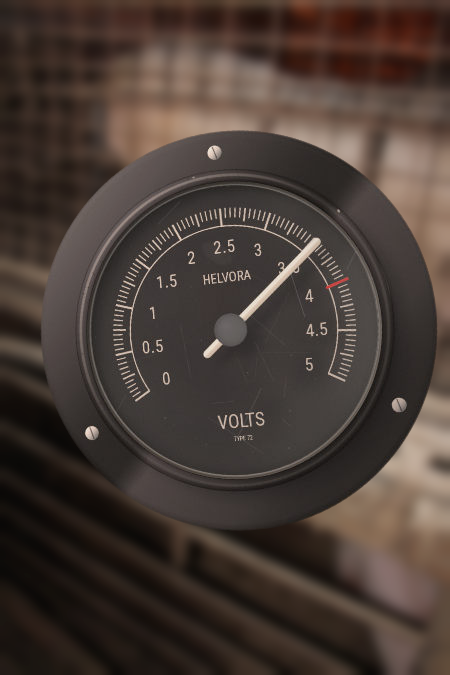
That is V 3.55
